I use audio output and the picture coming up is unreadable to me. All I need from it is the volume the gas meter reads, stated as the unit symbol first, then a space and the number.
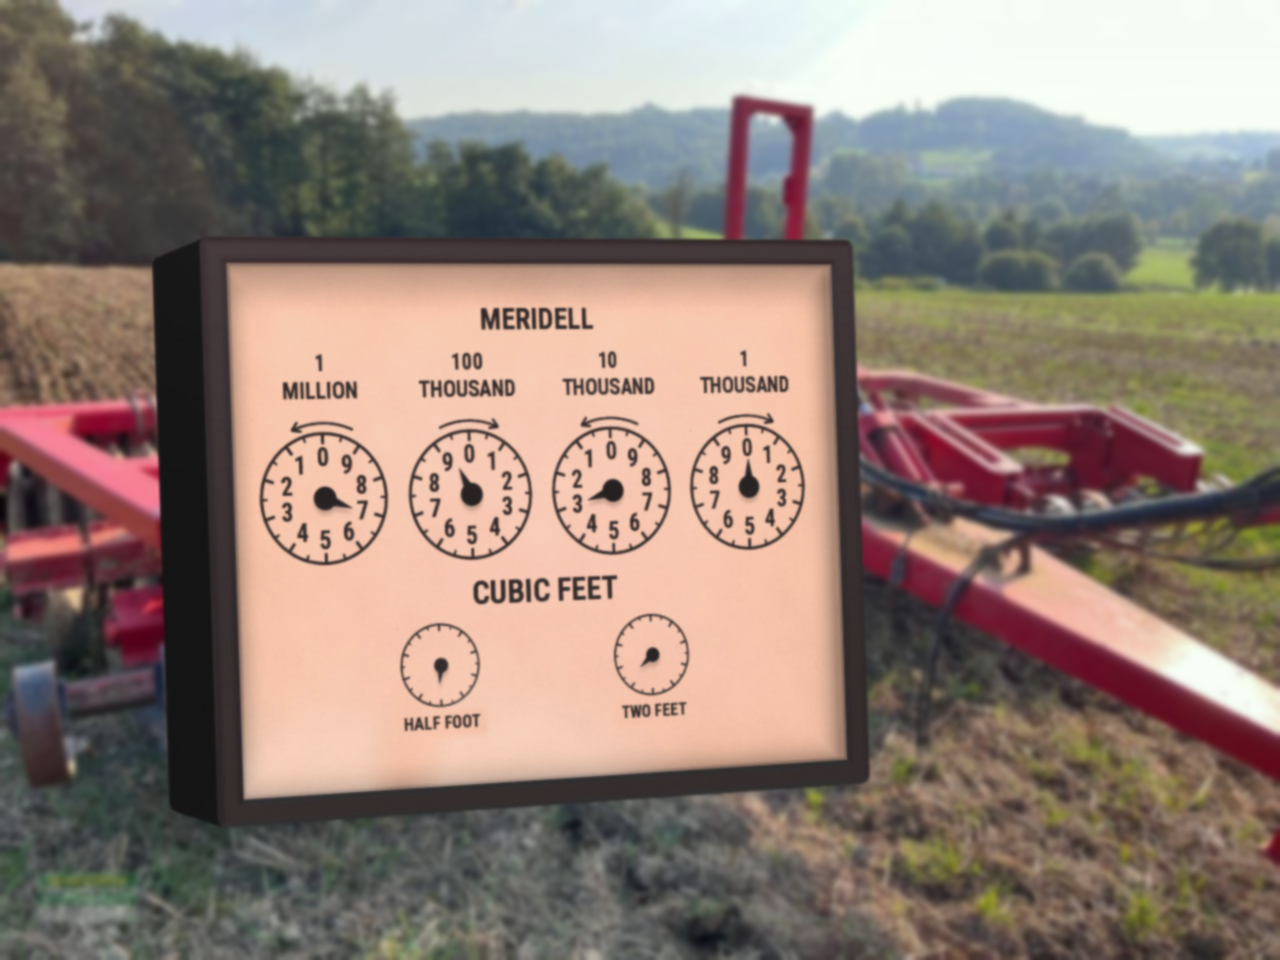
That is ft³ 693000
